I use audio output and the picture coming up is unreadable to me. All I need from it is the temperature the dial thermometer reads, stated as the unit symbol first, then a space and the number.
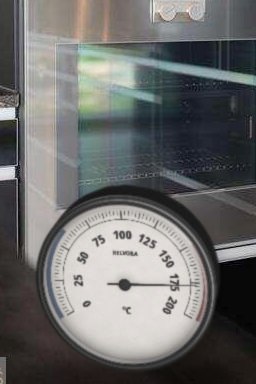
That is °C 175
